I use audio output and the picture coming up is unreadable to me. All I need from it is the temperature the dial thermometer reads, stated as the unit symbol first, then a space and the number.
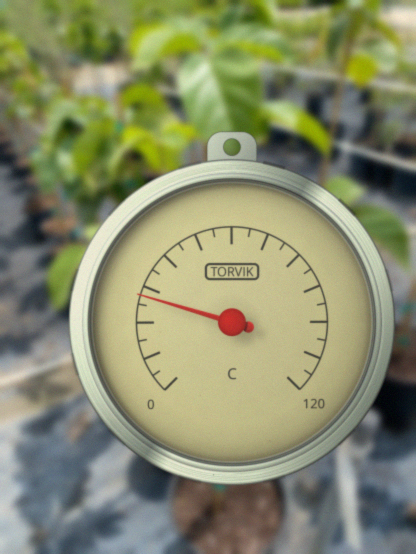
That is °C 27.5
